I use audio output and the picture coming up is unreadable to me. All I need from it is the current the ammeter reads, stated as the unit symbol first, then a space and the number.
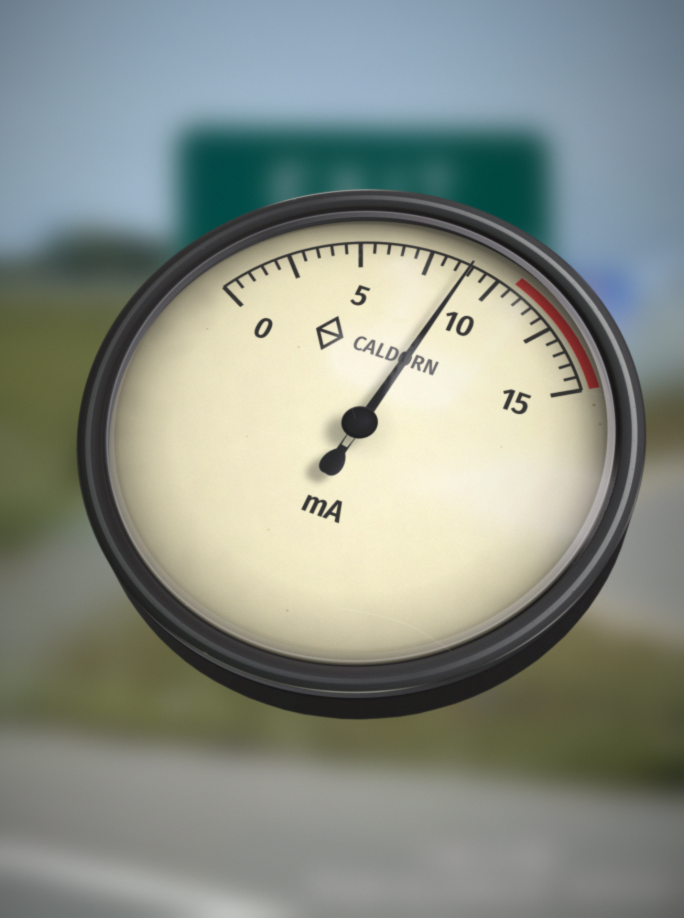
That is mA 9
